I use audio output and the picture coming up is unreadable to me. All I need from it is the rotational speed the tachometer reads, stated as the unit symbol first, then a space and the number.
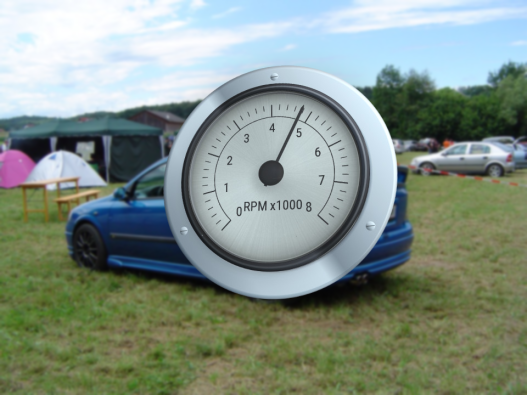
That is rpm 4800
